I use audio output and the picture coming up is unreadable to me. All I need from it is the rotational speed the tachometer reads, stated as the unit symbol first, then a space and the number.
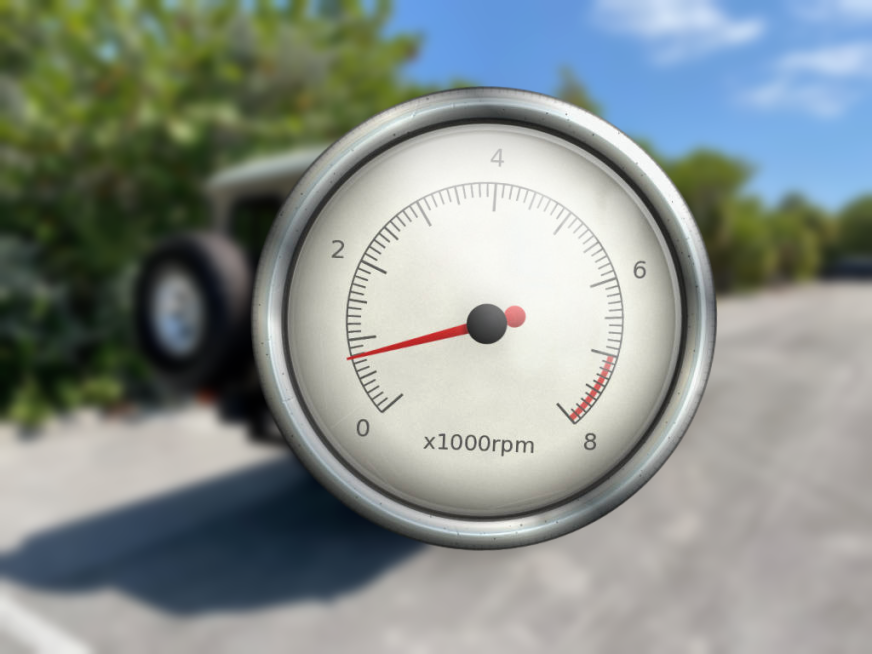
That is rpm 800
